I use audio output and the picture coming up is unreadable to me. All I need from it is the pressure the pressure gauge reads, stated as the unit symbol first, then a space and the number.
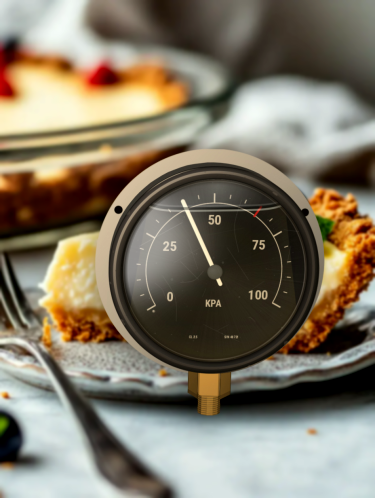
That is kPa 40
